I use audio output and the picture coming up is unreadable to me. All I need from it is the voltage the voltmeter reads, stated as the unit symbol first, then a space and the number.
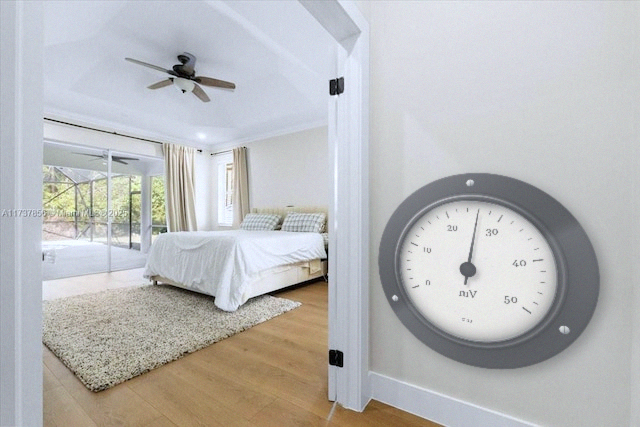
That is mV 26
